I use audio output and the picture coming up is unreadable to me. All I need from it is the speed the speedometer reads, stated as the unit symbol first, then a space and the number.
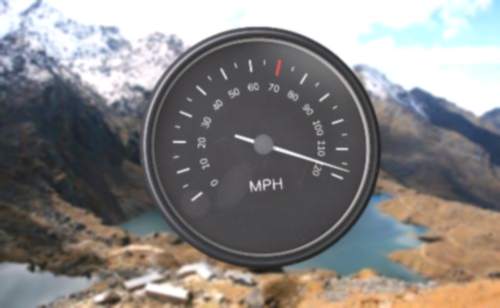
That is mph 117.5
